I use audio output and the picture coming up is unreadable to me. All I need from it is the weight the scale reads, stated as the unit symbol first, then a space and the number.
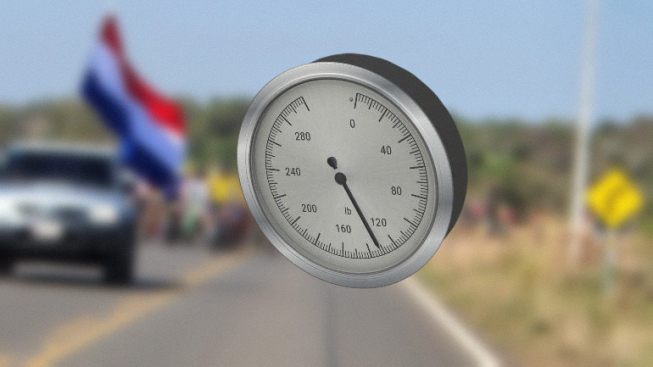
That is lb 130
